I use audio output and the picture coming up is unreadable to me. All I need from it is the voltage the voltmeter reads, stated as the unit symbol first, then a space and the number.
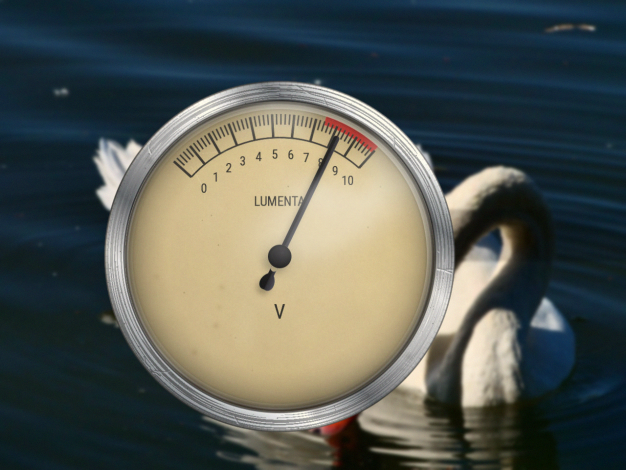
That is V 8.2
